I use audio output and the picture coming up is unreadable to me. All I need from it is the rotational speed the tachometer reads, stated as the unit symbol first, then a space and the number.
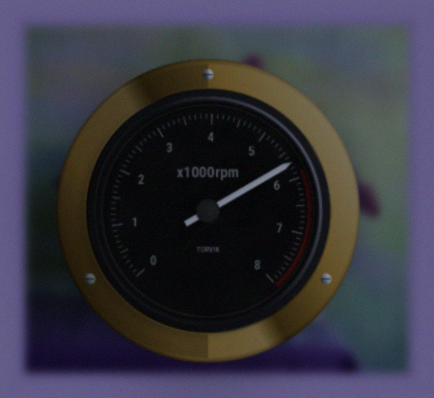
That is rpm 5700
